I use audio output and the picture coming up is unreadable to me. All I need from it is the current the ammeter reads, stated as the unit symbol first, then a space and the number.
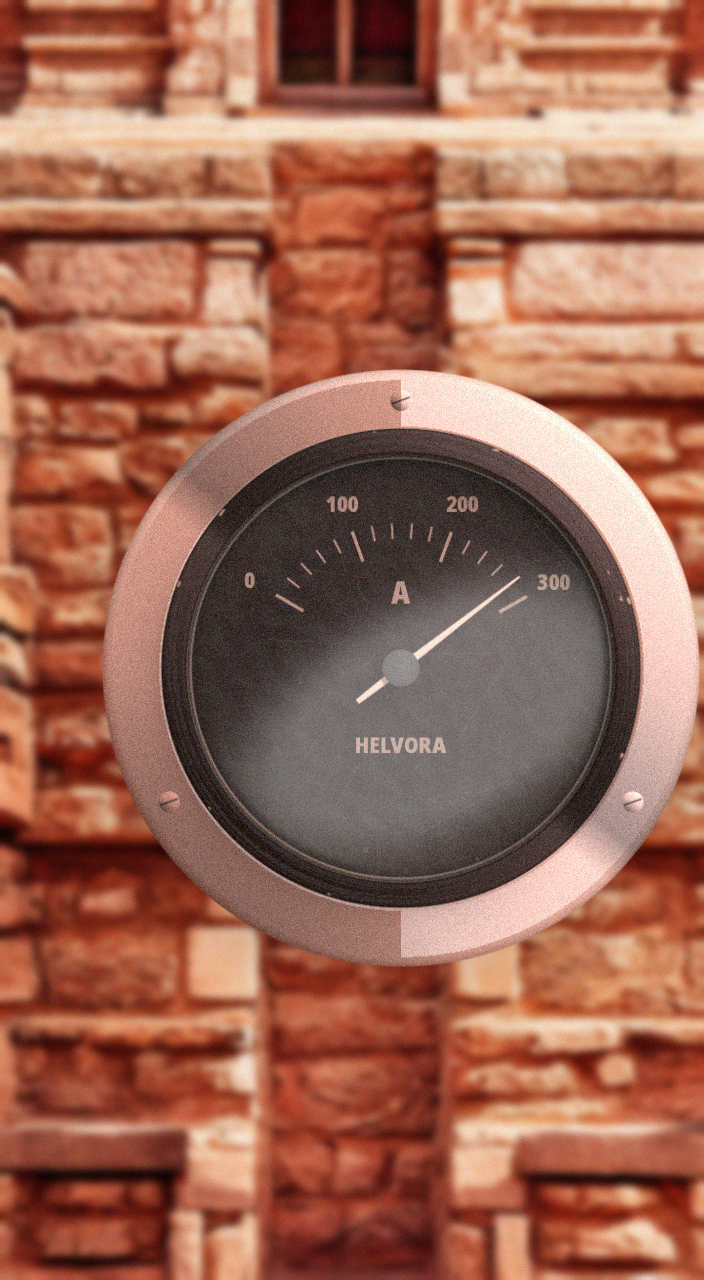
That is A 280
